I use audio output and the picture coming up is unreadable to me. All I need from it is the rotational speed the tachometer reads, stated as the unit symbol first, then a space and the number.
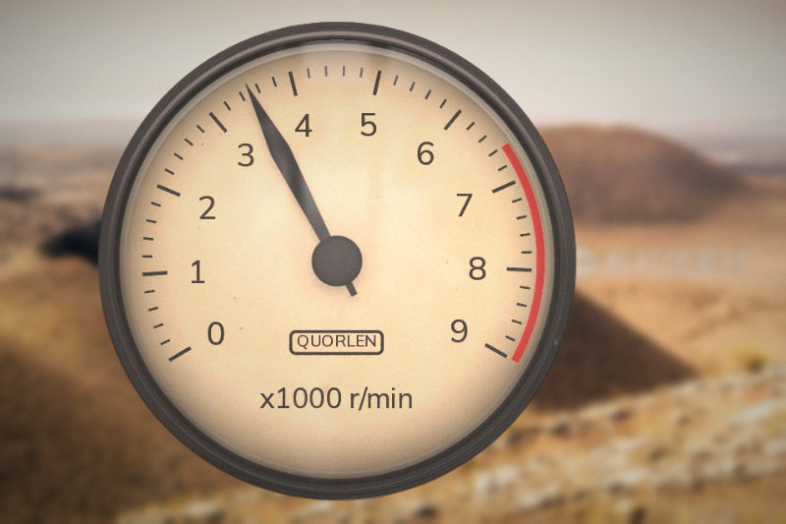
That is rpm 3500
